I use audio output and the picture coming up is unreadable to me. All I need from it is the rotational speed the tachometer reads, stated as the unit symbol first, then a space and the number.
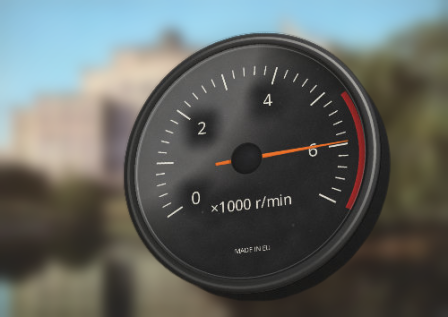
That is rpm 6000
